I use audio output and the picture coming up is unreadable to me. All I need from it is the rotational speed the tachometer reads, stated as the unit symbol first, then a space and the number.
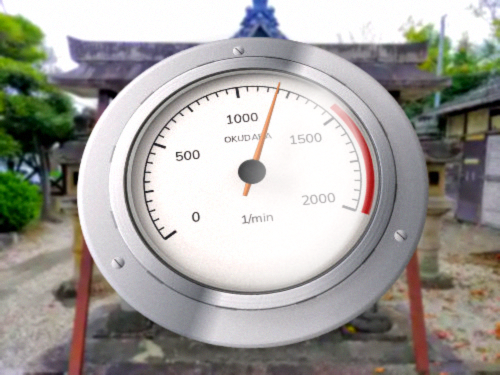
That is rpm 1200
